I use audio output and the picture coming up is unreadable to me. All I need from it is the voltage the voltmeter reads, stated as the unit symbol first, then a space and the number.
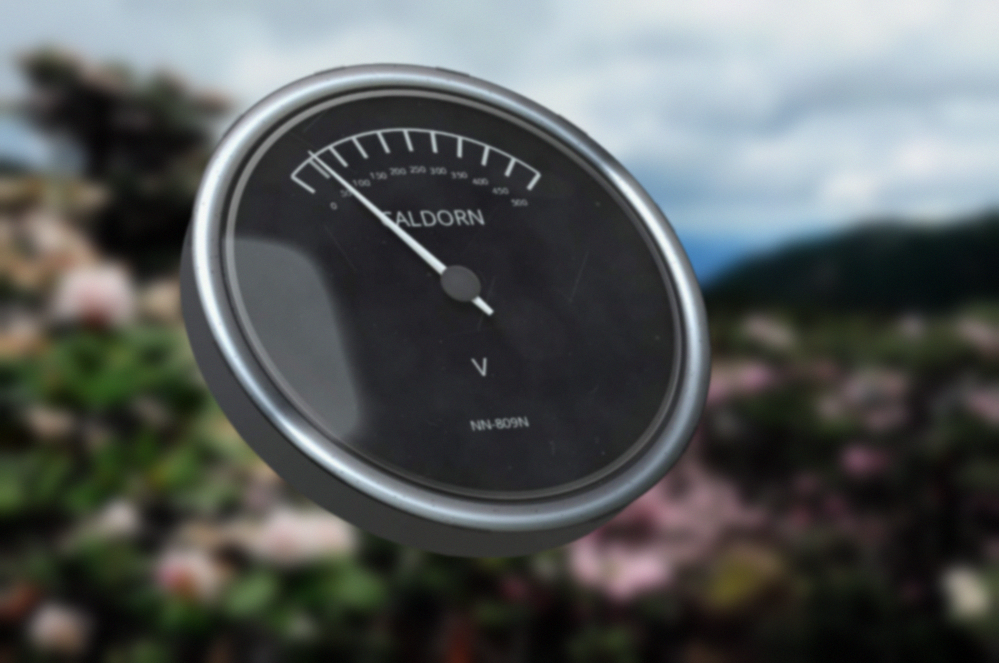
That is V 50
